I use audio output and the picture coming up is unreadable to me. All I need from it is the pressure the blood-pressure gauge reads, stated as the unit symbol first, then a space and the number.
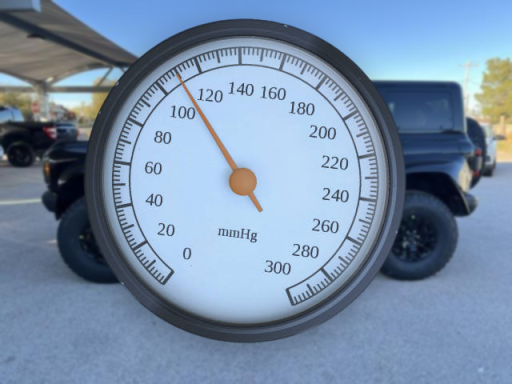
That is mmHg 110
